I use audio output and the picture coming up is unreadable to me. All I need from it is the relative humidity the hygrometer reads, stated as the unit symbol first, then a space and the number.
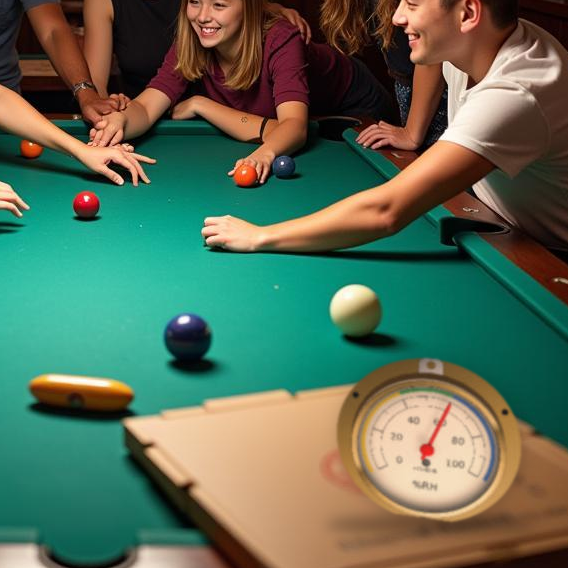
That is % 60
